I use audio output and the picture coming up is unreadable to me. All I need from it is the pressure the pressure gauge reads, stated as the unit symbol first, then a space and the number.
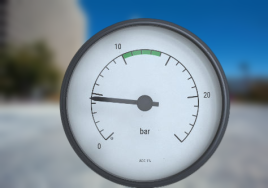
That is bar 4.5
